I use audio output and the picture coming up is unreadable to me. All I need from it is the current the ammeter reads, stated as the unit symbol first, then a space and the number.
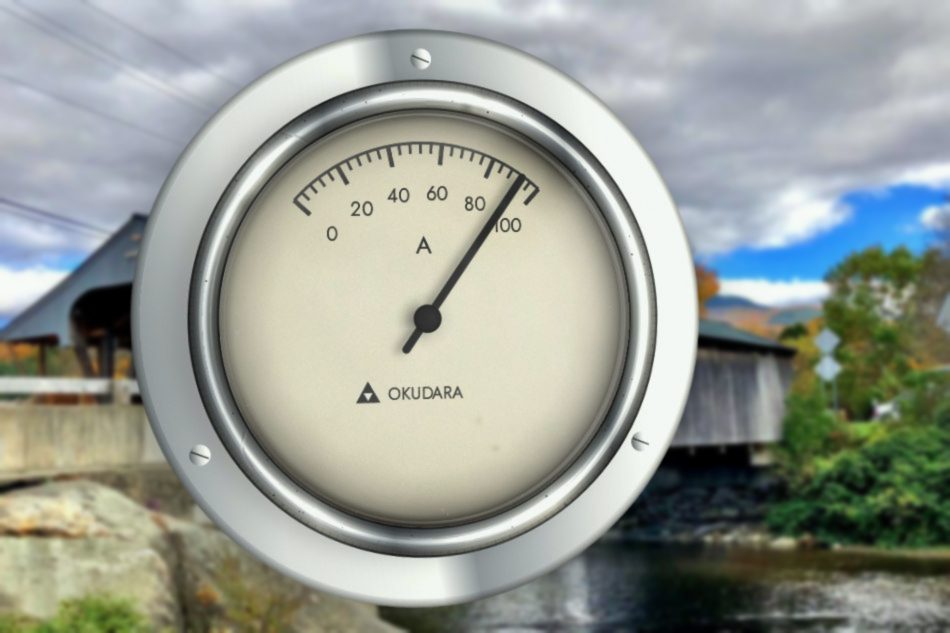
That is A 92
